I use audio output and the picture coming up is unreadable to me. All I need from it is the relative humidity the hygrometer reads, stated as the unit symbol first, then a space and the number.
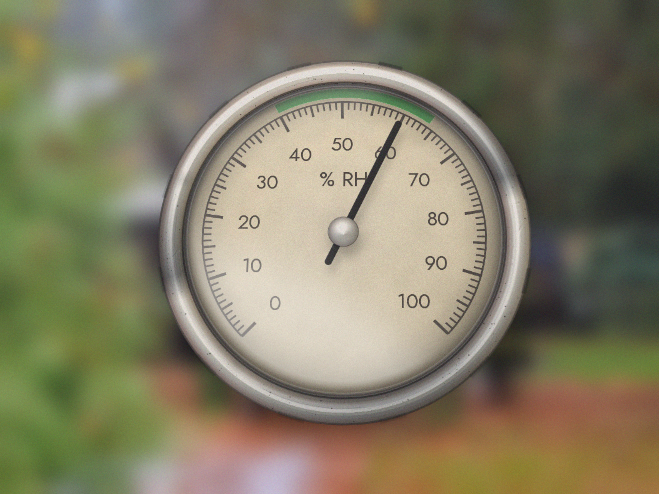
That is % 60
